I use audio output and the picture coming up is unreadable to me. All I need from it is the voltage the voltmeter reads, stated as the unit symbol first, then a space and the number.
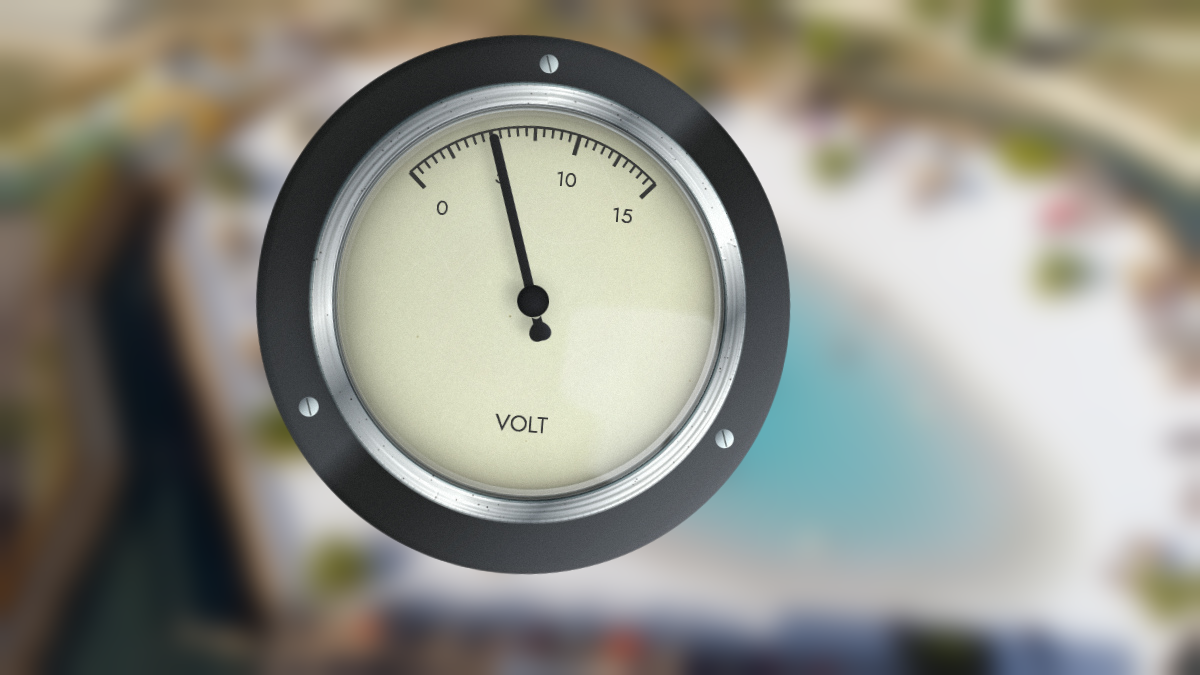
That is V 5
